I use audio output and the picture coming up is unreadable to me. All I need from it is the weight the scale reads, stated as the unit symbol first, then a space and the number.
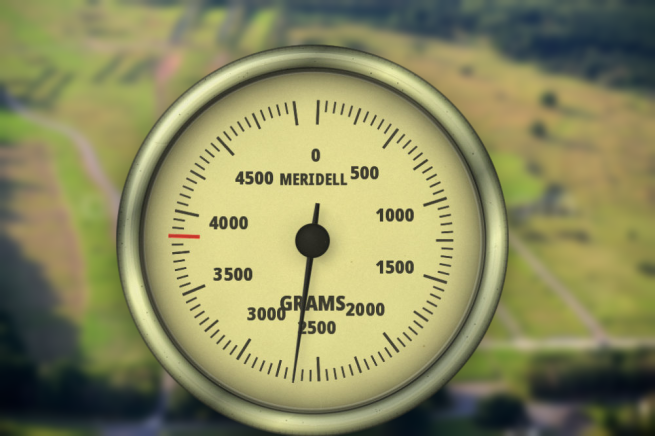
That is g 2650
